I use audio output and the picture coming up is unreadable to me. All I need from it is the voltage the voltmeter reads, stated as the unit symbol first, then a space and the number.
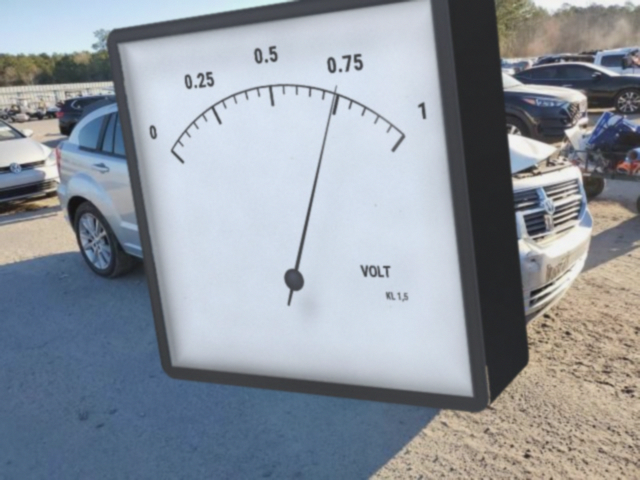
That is V 0.75
